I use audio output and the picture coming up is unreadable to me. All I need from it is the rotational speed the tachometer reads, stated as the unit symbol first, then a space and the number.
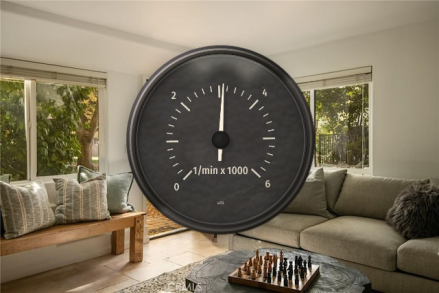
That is rpm 3100
